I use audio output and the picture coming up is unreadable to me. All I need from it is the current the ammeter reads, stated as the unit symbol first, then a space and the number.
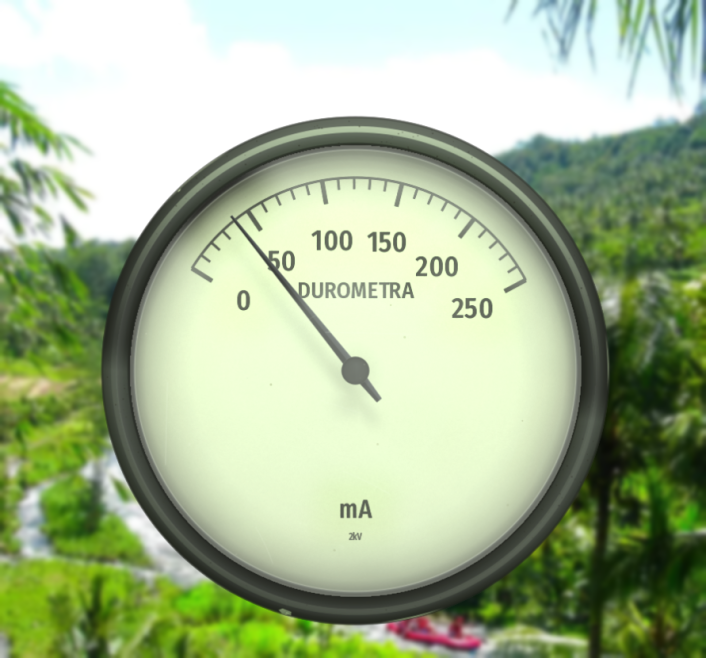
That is mA 40
